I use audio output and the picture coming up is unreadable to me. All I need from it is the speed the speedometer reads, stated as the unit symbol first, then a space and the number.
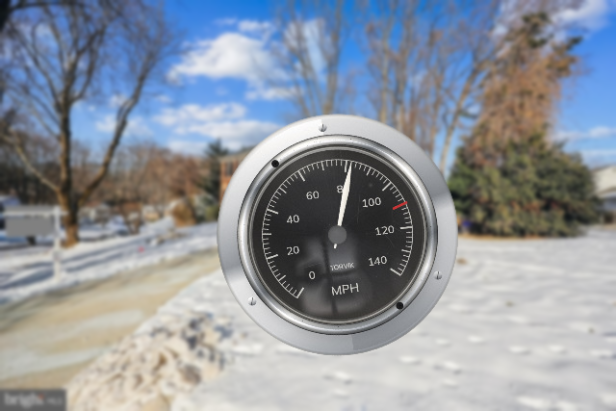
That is mph 82
